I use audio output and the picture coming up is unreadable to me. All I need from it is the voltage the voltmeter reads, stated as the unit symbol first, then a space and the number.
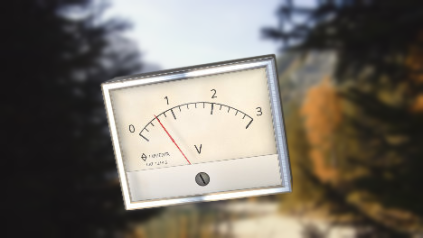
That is V 0.6
